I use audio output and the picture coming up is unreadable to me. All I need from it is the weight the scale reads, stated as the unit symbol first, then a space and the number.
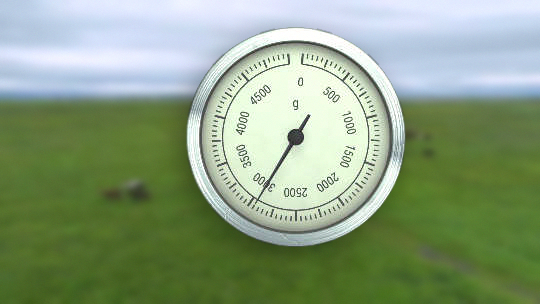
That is g 2950
